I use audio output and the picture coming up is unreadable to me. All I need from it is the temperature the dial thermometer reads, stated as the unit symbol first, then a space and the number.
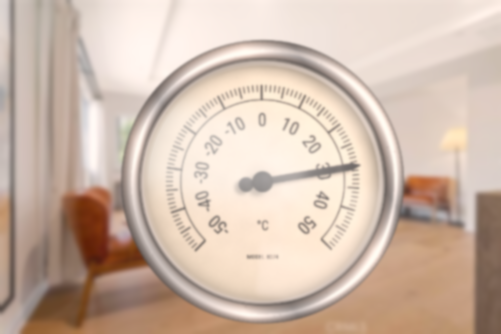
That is °C 30
